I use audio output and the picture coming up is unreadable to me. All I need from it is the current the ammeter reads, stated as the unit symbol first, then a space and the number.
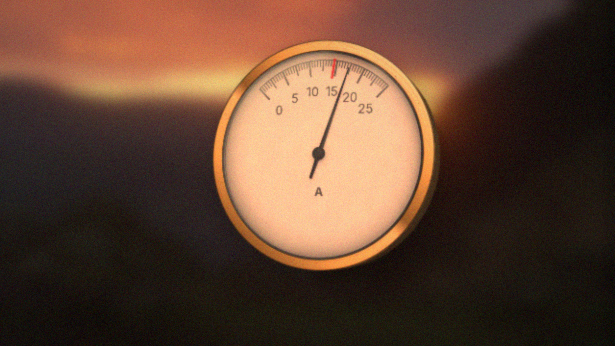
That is A 17.5
